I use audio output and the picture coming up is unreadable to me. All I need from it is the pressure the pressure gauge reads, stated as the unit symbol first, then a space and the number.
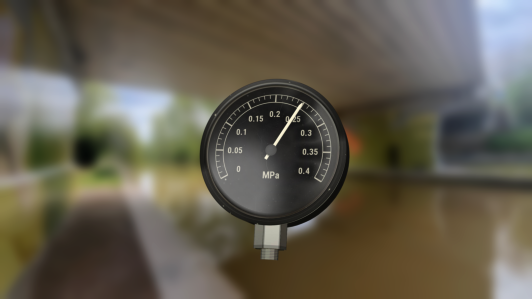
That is MPa 0.25
